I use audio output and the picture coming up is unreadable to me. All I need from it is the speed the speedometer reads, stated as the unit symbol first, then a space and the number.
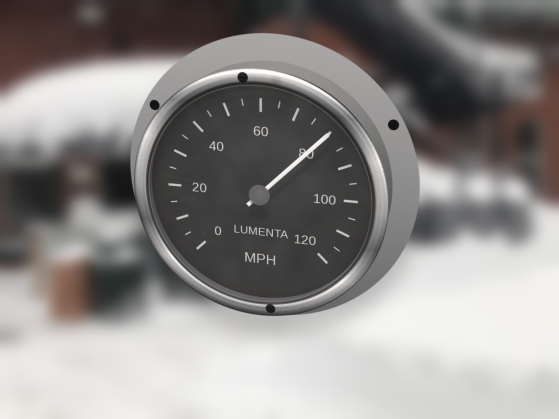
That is mph 80
